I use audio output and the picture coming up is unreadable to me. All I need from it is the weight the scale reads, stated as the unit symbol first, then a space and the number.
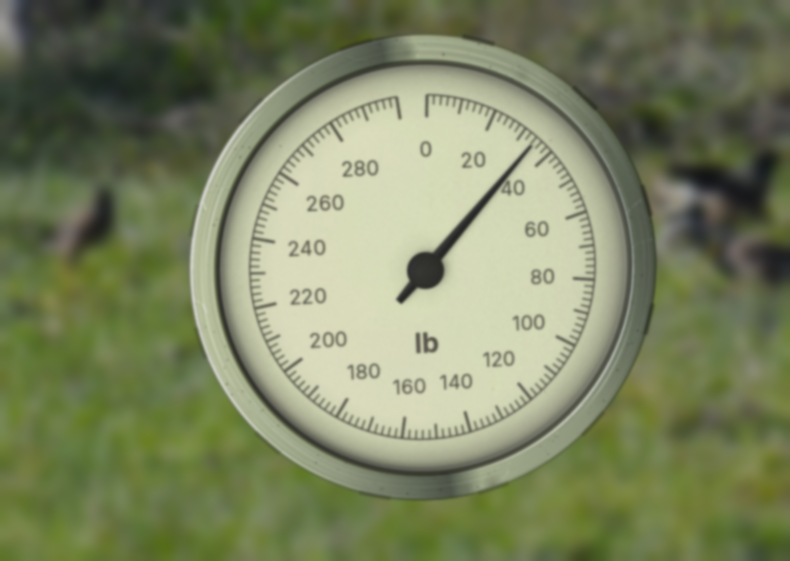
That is lb 34
